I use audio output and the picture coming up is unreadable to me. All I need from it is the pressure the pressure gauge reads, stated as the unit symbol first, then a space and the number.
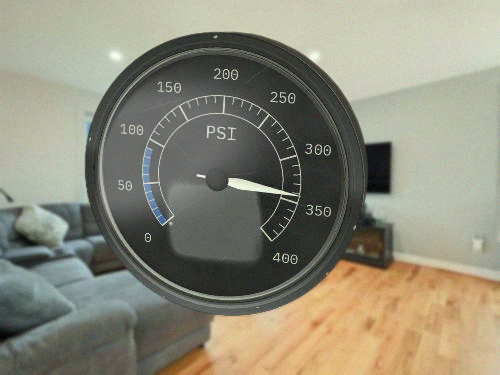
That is psi 340
